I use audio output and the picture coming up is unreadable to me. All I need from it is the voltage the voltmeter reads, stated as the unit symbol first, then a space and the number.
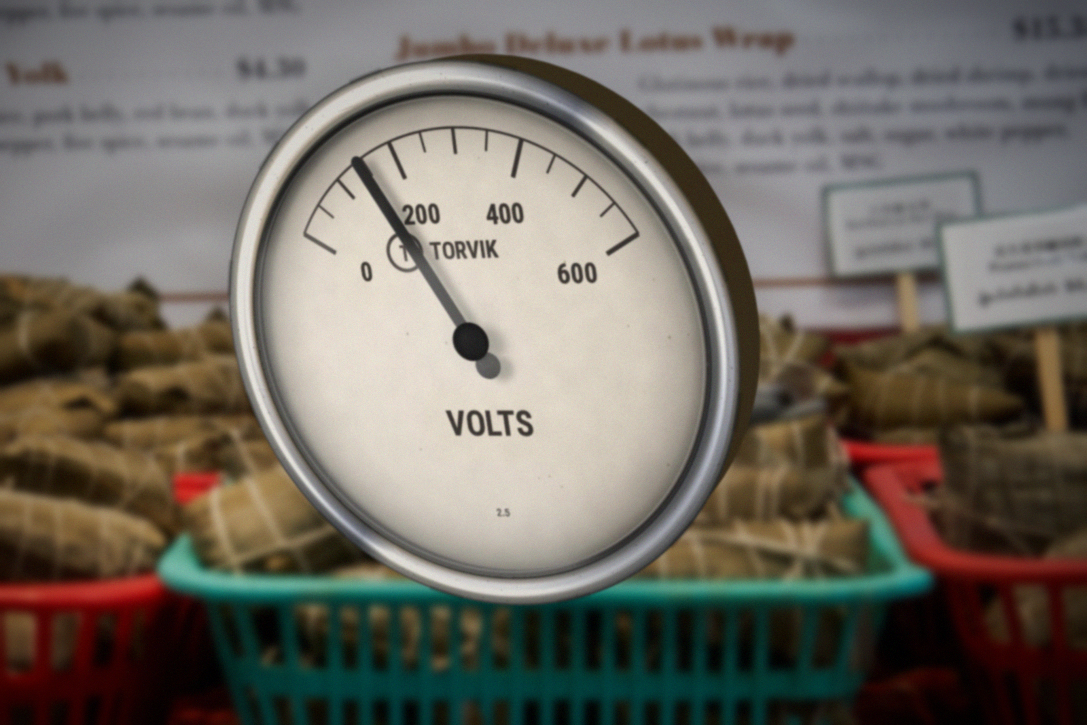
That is V 150
